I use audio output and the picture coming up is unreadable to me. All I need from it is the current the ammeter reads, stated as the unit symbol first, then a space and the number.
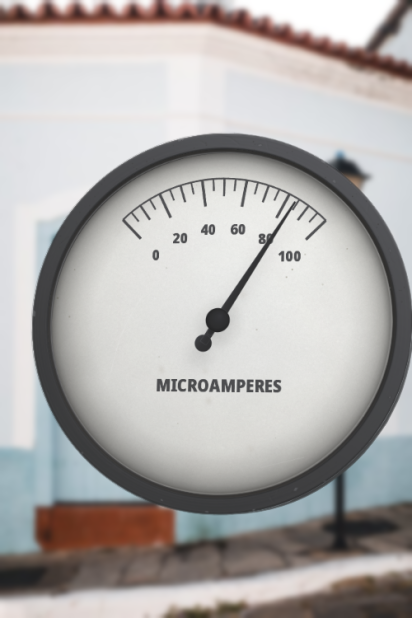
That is µA 85
